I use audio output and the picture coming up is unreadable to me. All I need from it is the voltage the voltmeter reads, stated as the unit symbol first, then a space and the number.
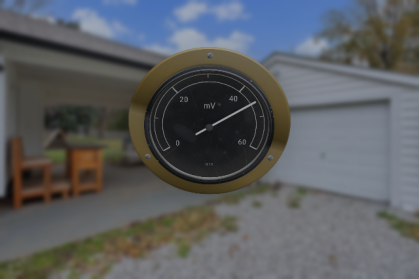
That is mV 45
